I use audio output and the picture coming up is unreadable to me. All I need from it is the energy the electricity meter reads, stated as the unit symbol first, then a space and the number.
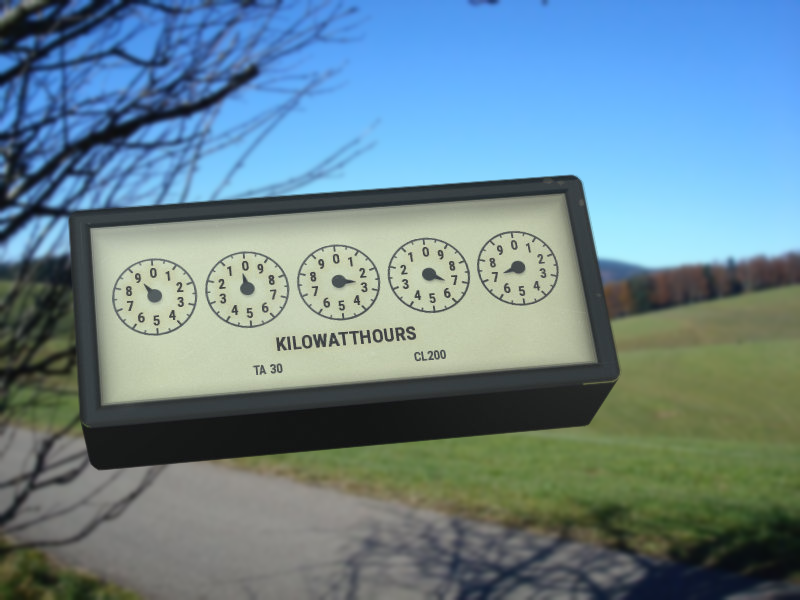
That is kWh 90267
